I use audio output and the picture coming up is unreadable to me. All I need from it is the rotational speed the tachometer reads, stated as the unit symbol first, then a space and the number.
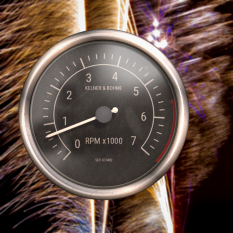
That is rpm 700
